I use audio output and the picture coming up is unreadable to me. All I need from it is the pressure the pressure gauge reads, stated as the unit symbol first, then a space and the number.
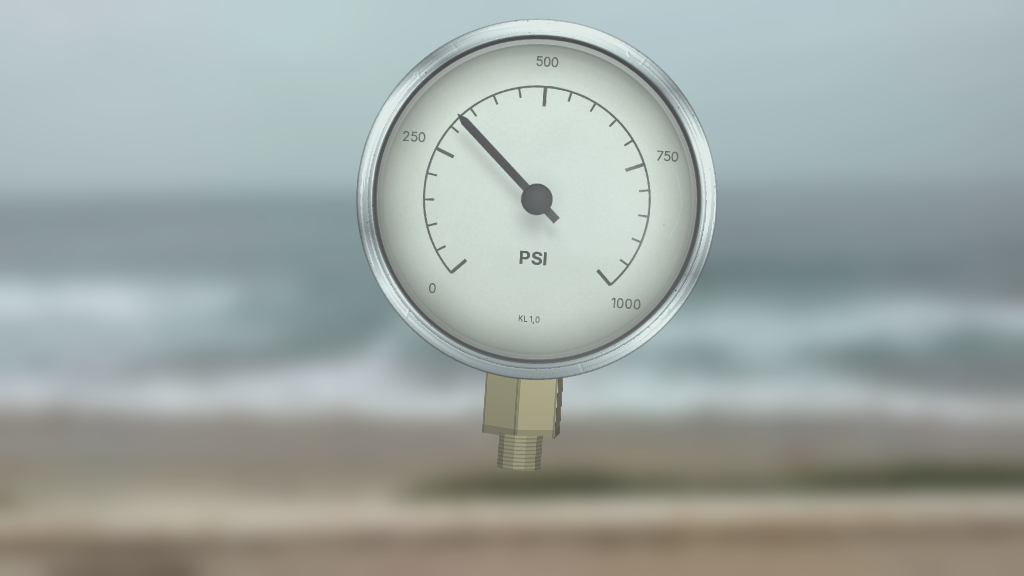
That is psi 325
